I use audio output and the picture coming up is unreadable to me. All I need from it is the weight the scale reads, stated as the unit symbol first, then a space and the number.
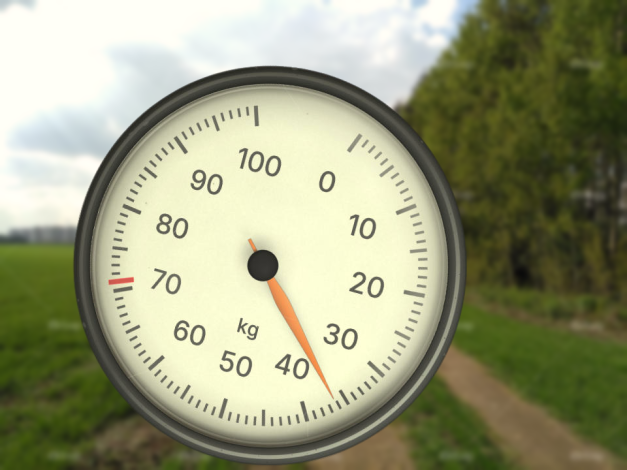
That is kg 36
